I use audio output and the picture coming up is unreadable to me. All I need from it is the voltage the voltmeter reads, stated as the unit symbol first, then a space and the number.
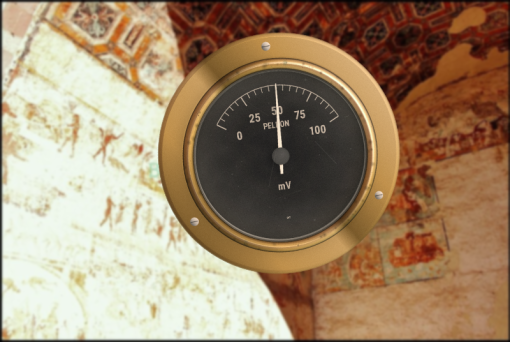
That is mV 50
